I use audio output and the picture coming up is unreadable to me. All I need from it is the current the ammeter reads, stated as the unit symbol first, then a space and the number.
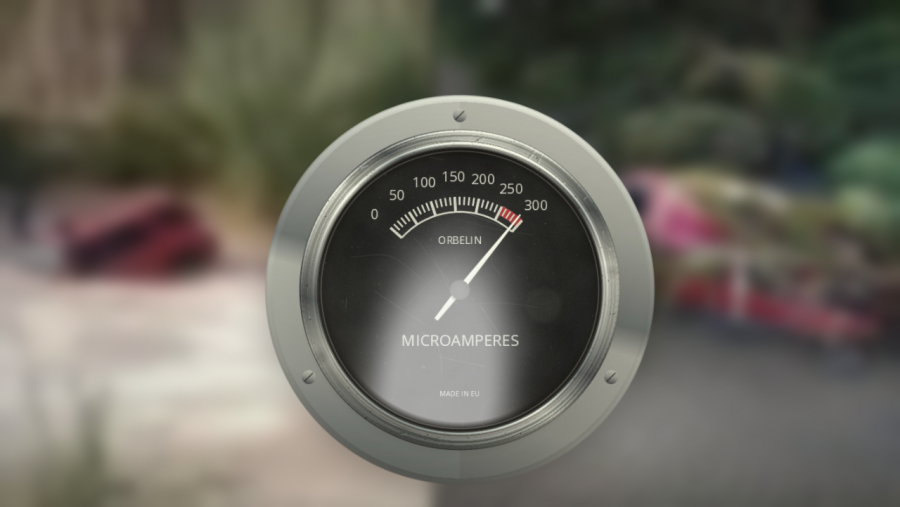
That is µA 290
